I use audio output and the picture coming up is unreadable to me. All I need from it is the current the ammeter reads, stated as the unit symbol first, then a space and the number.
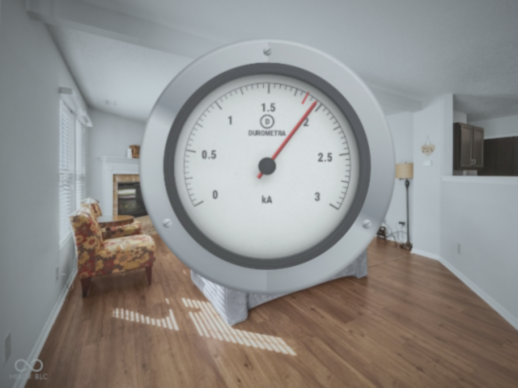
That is kA 1.95
